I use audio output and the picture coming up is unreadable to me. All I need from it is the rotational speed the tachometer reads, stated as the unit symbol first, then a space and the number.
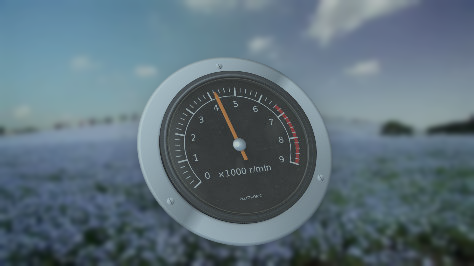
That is rpm 4200
